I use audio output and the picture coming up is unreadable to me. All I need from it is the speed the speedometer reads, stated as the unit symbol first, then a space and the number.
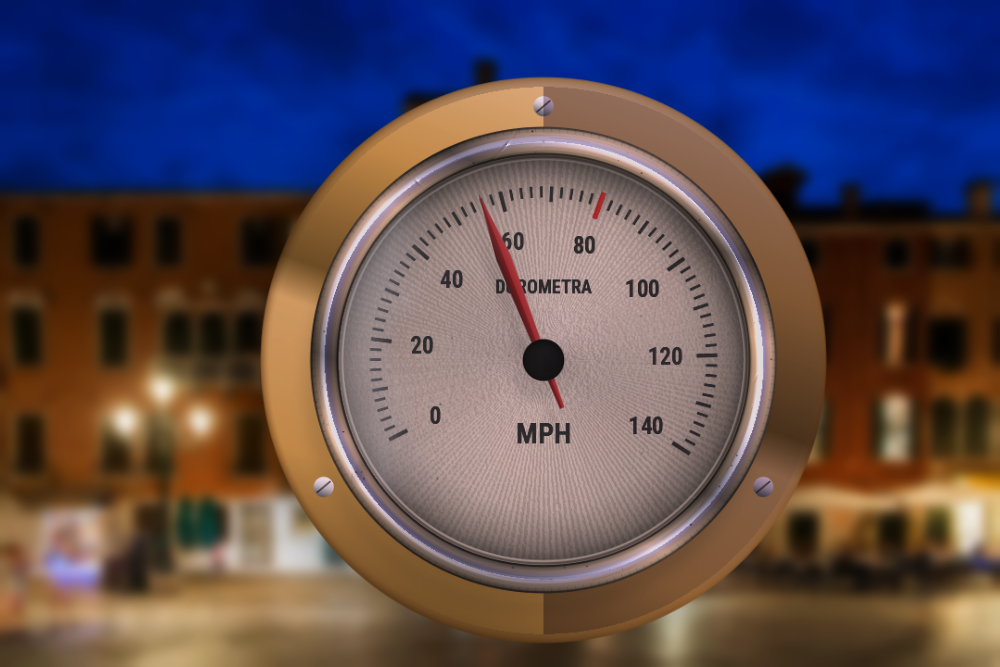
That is mph 56
